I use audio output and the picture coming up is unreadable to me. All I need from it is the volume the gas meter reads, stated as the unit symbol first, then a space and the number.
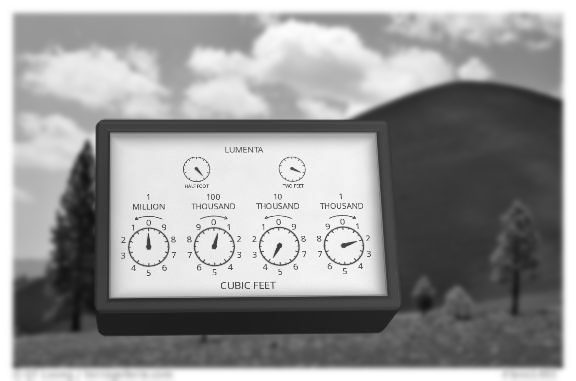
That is ft³ 4200
